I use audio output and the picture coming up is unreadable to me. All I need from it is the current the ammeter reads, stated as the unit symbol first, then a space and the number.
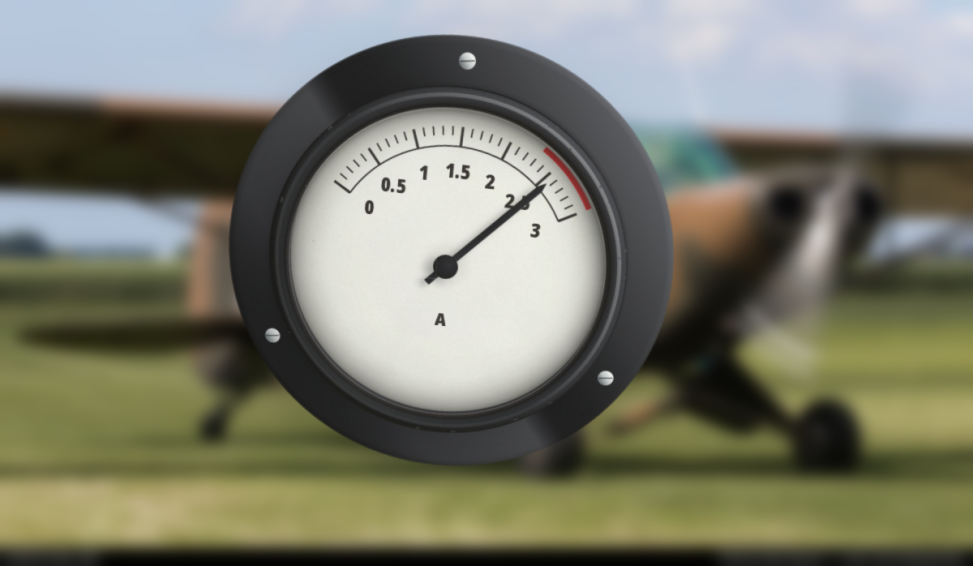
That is A 2.55
